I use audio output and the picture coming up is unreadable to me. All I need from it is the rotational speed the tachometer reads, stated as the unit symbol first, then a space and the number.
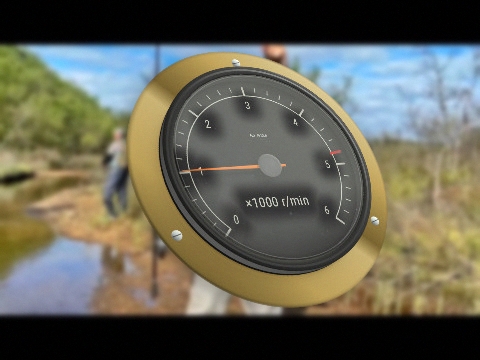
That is rpm 1000
